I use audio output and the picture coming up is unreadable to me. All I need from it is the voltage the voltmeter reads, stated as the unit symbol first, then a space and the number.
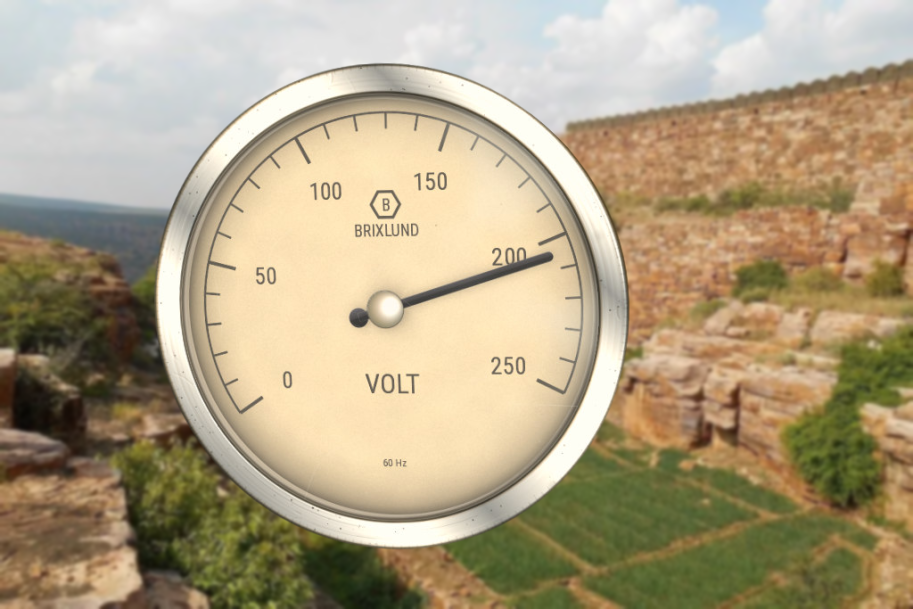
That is V 205
